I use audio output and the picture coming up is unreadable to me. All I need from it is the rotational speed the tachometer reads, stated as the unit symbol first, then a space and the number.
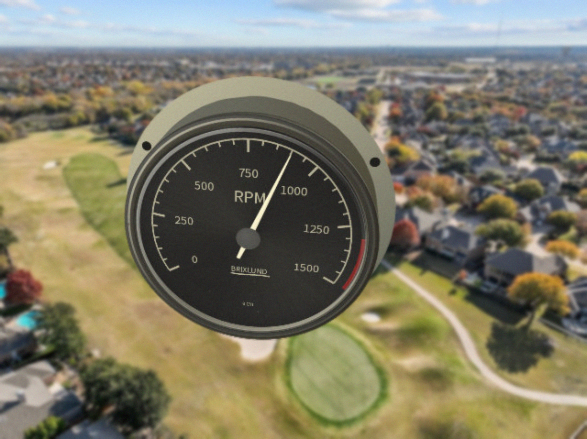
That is rpm 900
